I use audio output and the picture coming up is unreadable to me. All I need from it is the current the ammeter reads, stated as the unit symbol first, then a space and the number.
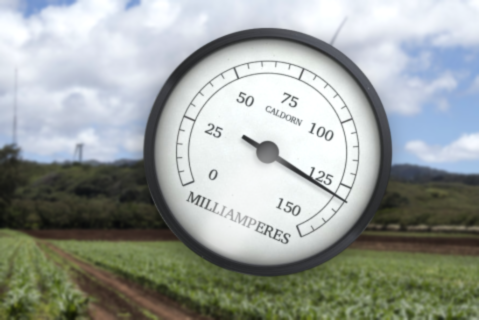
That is mA 130
